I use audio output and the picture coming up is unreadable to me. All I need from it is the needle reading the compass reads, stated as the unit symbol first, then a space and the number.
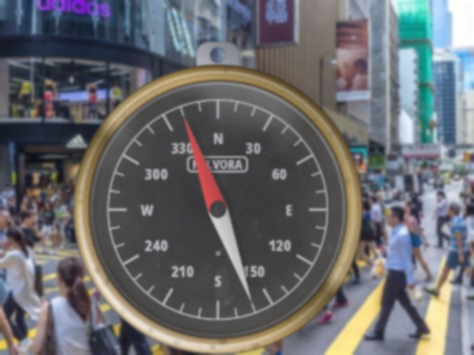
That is ° 340
